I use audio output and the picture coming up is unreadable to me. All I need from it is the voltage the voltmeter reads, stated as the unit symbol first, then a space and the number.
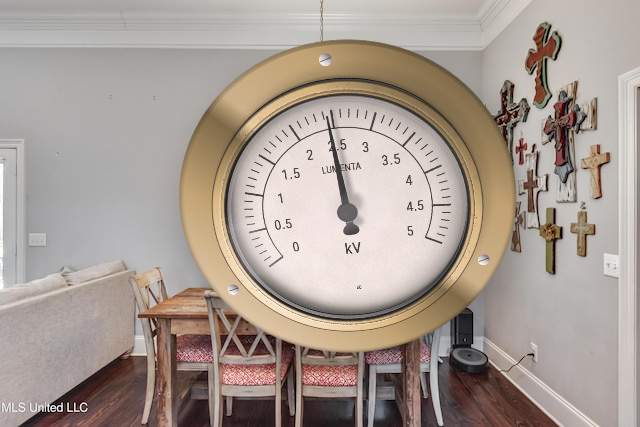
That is kV 2.45
